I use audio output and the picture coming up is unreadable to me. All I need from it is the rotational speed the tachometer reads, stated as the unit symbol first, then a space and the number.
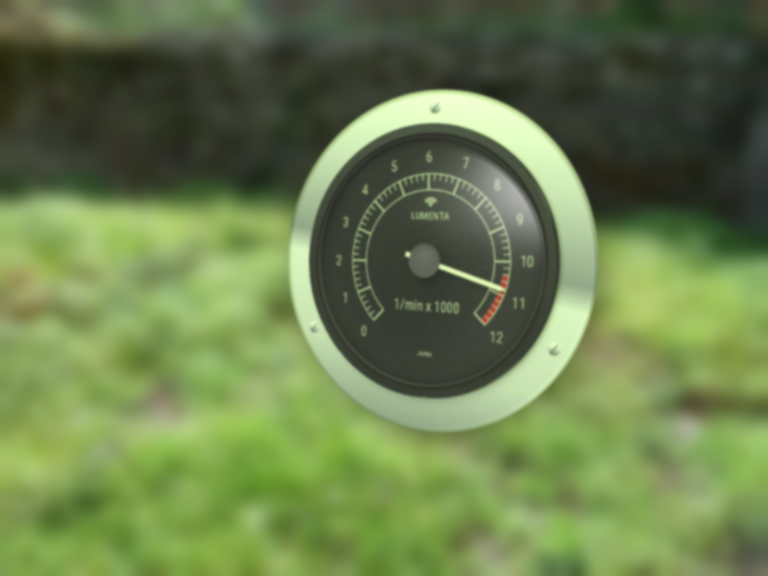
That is rpm 10800
